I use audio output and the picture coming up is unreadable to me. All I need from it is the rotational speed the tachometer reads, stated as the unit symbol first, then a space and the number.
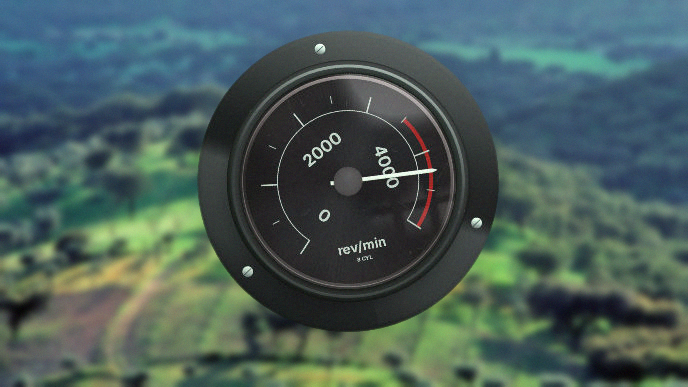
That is rpm 4250
